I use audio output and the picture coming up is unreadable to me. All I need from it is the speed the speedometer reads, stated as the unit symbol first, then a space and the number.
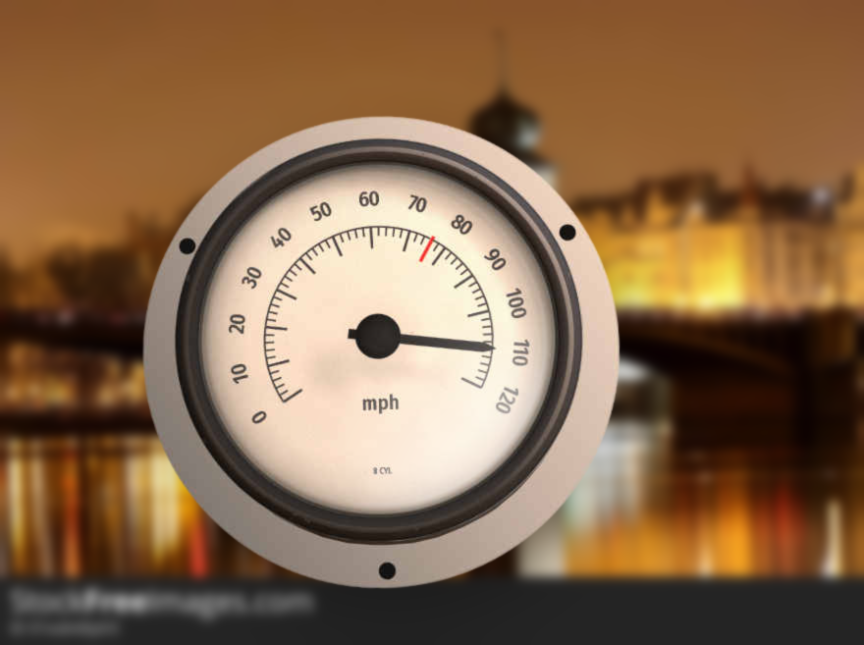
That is mph 110
